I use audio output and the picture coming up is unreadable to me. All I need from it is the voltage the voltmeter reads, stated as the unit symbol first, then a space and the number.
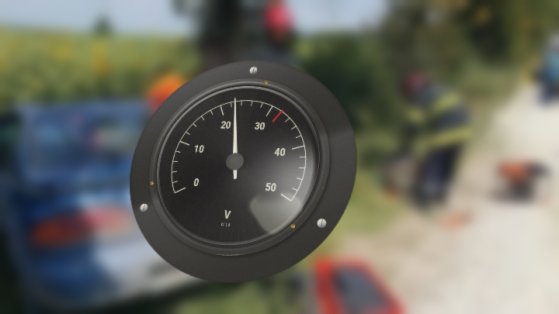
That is V 23
